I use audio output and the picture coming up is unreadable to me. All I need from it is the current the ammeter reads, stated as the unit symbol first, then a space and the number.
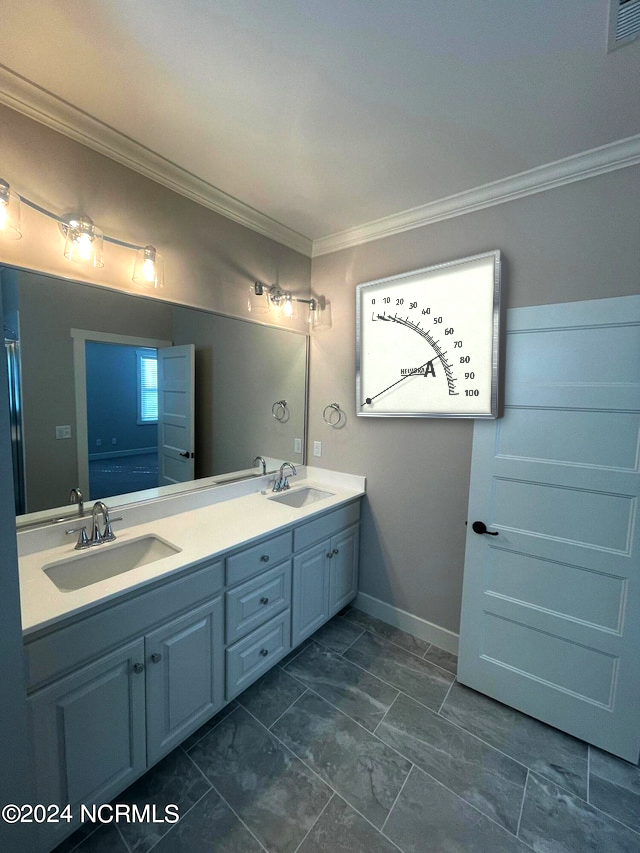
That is A 70
